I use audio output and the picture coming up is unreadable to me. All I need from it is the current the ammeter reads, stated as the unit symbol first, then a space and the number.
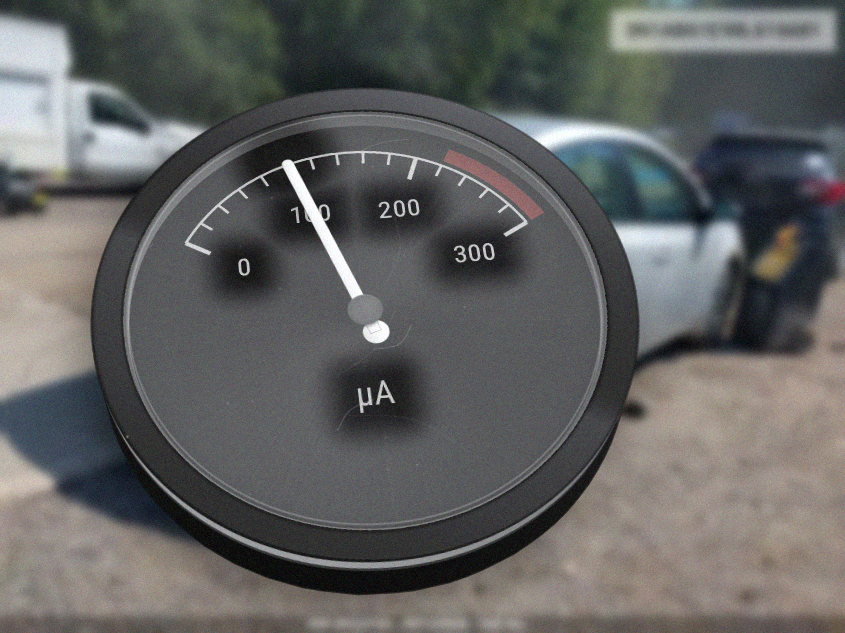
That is µA 100
